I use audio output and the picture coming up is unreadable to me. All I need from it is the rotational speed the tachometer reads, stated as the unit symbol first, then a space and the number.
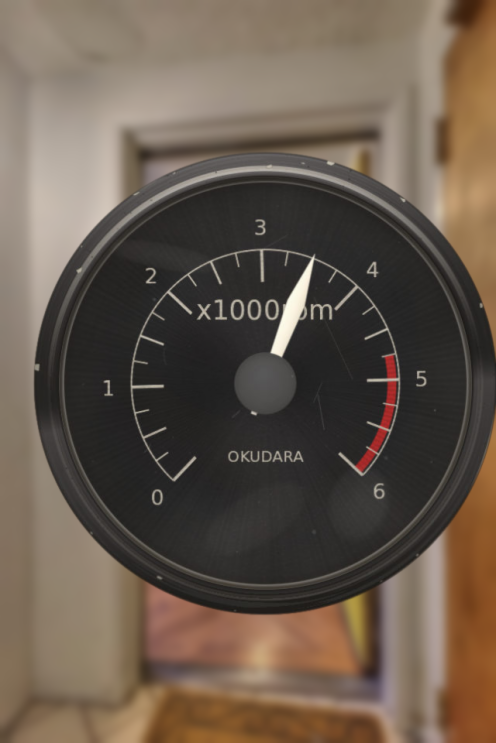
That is rpm 3500
